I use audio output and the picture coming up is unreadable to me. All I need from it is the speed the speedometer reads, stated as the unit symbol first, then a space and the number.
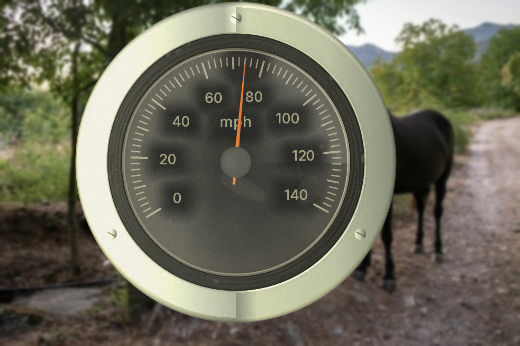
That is mph 74
